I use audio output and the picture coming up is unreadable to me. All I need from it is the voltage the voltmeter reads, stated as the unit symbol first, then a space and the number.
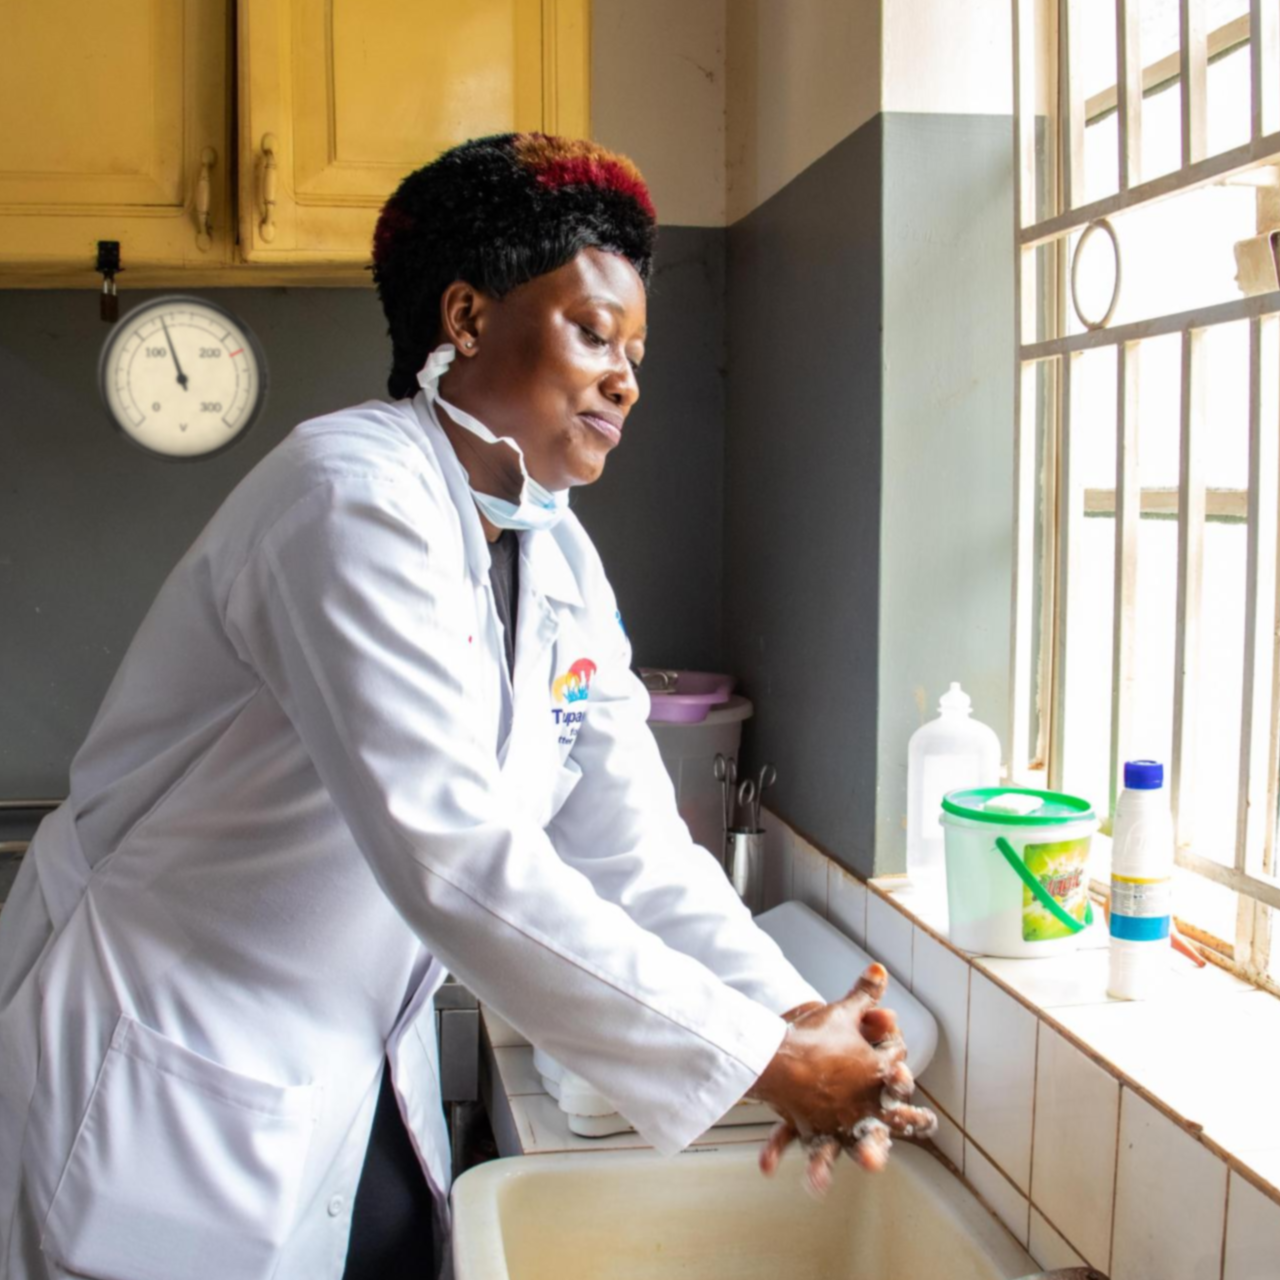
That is V 130
